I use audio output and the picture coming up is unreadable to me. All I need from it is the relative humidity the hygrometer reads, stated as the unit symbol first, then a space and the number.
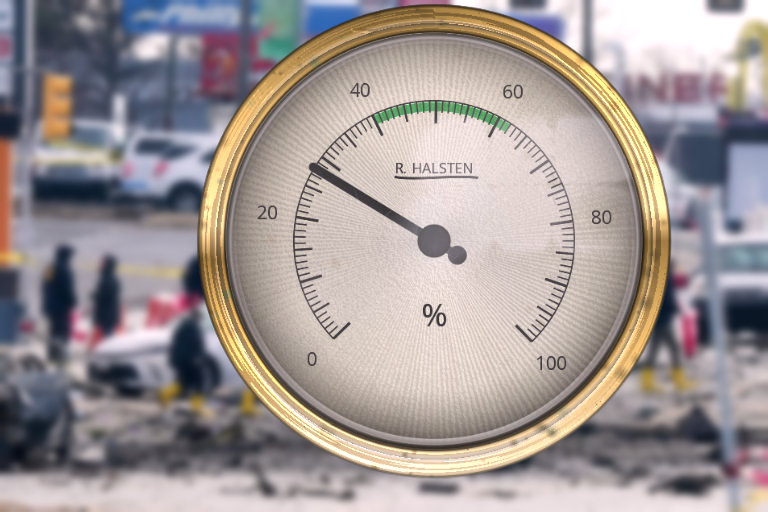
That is % 28
